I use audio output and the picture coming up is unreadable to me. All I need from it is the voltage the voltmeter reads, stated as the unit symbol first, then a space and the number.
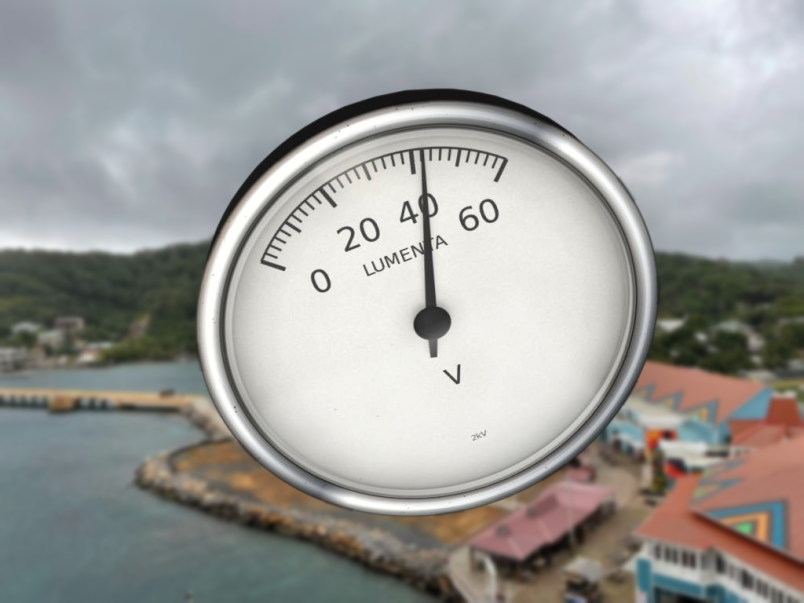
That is V 42
